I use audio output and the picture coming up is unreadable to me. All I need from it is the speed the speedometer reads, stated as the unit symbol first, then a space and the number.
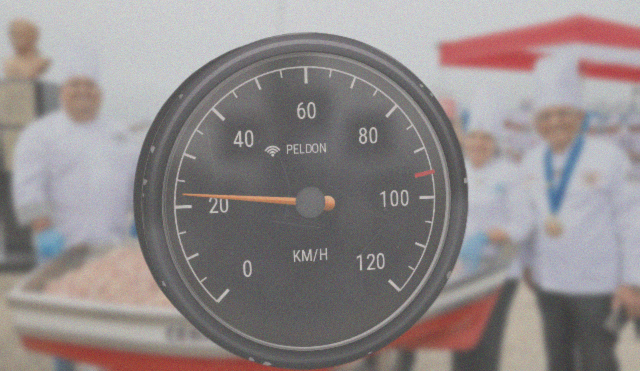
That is km/h 22.5
